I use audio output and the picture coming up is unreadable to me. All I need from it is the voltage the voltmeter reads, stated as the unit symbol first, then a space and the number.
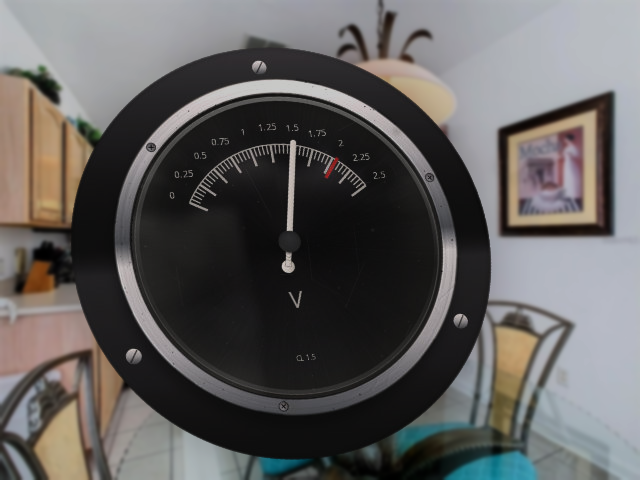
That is V 1.5
